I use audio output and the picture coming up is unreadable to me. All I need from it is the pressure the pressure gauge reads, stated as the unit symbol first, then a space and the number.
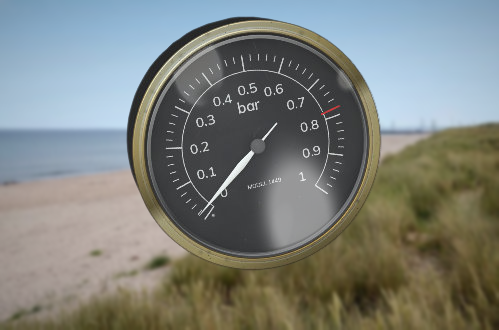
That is bar 0.02
